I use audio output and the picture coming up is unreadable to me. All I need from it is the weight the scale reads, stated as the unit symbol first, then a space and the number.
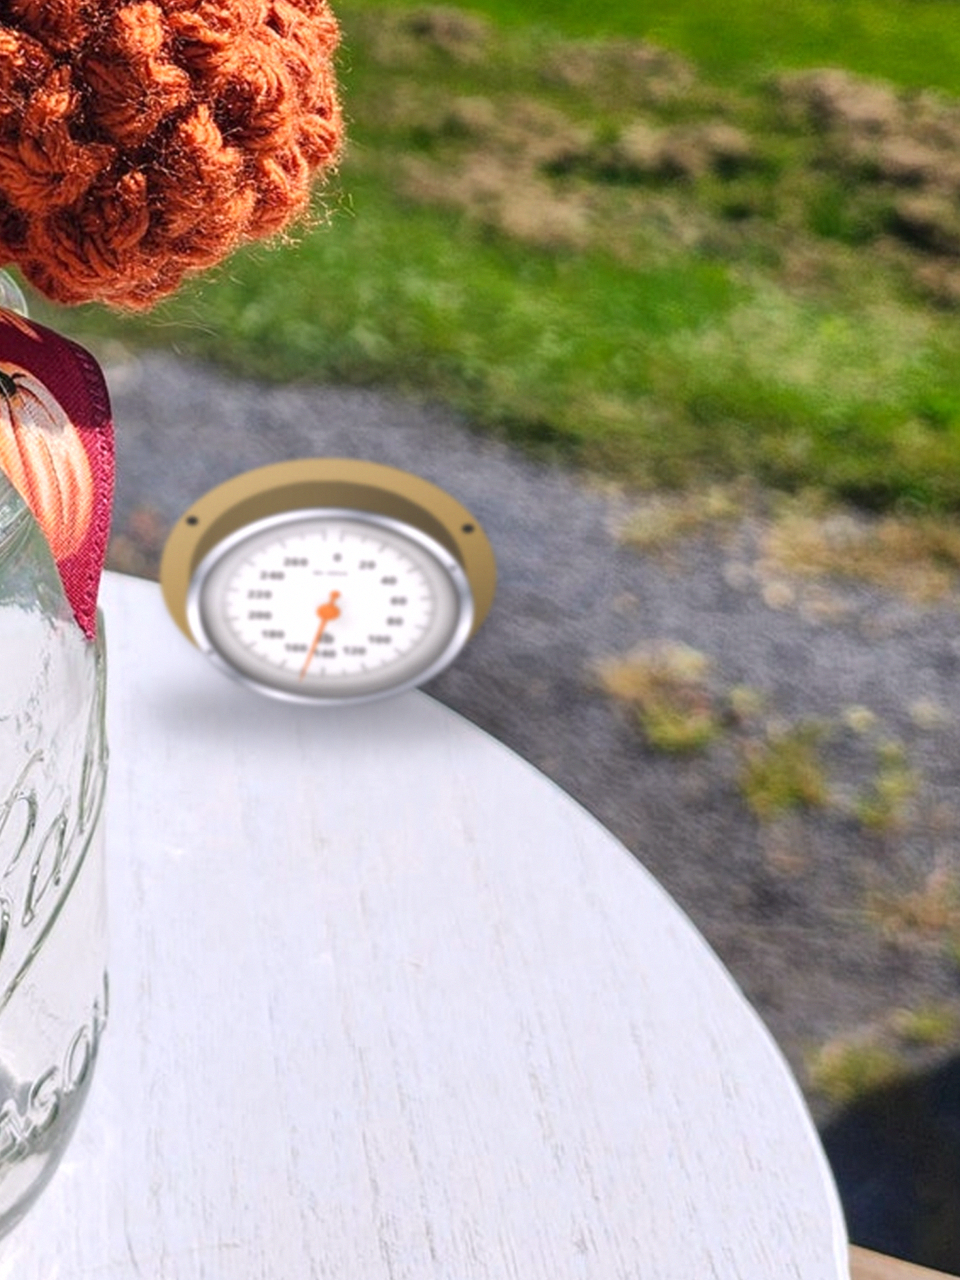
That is lb 150
